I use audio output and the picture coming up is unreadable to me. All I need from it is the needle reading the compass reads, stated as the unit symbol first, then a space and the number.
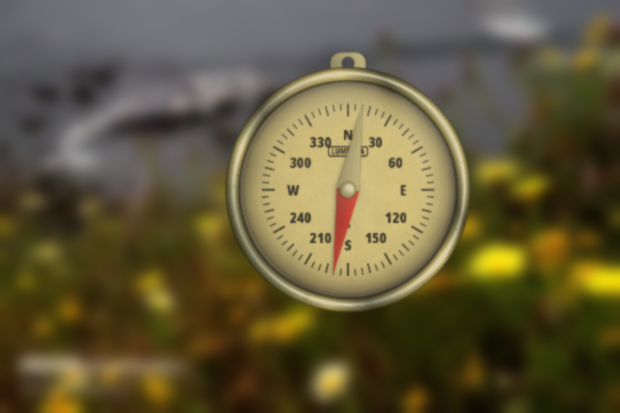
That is ° 190
